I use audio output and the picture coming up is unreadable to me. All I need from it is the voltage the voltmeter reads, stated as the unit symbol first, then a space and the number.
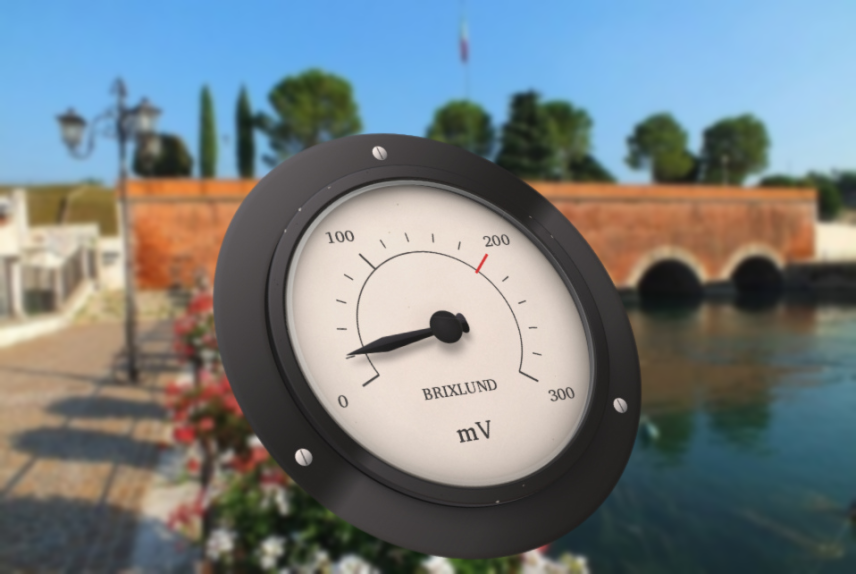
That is mV 20
